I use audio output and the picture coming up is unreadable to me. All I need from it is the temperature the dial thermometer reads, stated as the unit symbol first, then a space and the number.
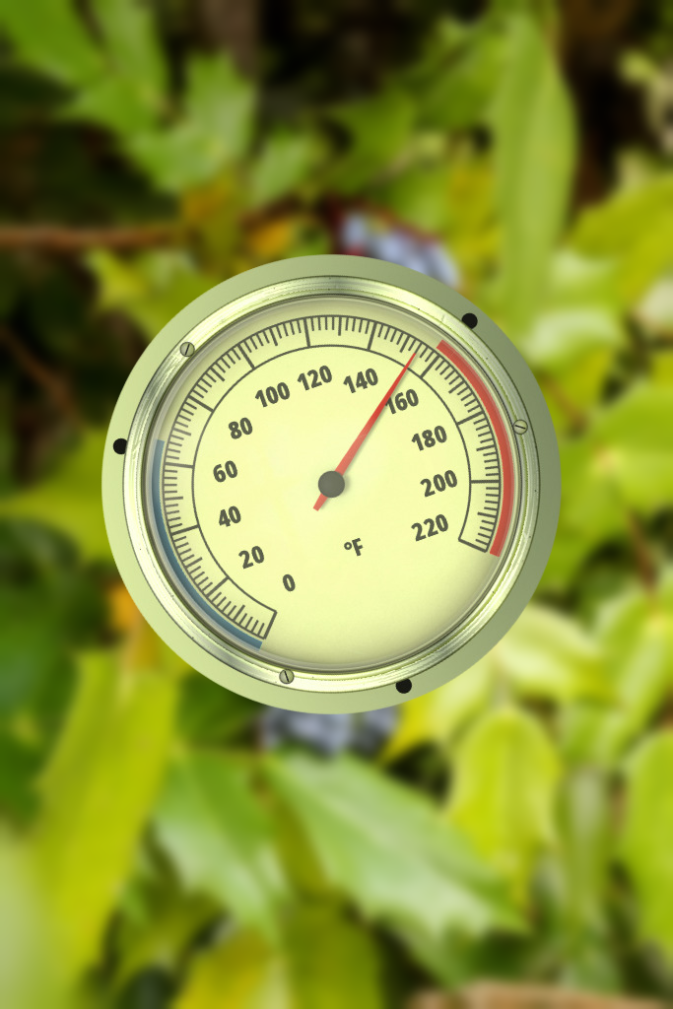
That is °F 154
